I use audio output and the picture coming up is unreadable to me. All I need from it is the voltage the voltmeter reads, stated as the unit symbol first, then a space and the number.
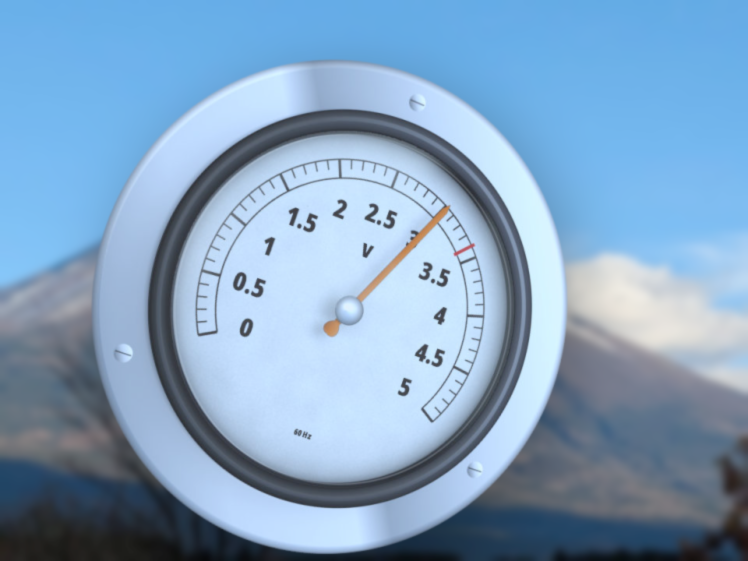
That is V 3
